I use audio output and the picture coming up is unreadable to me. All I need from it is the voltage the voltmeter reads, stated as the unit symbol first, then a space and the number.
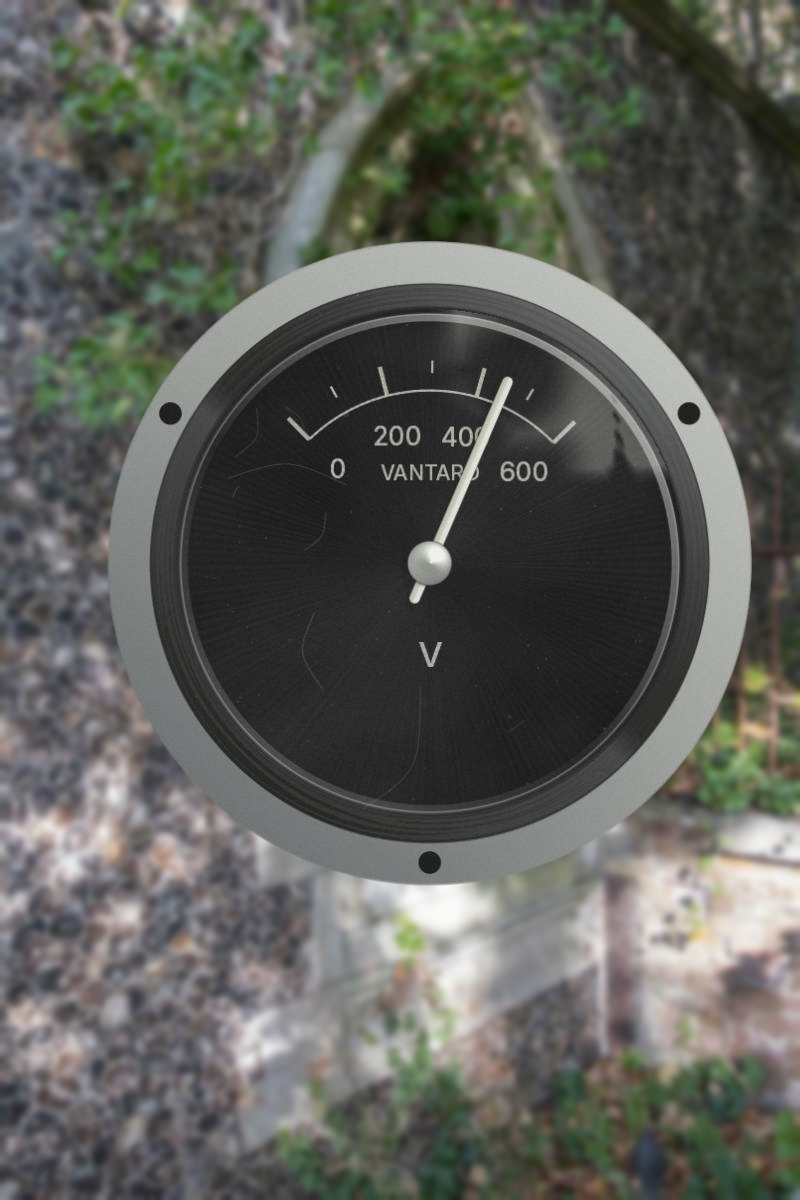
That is V 450
